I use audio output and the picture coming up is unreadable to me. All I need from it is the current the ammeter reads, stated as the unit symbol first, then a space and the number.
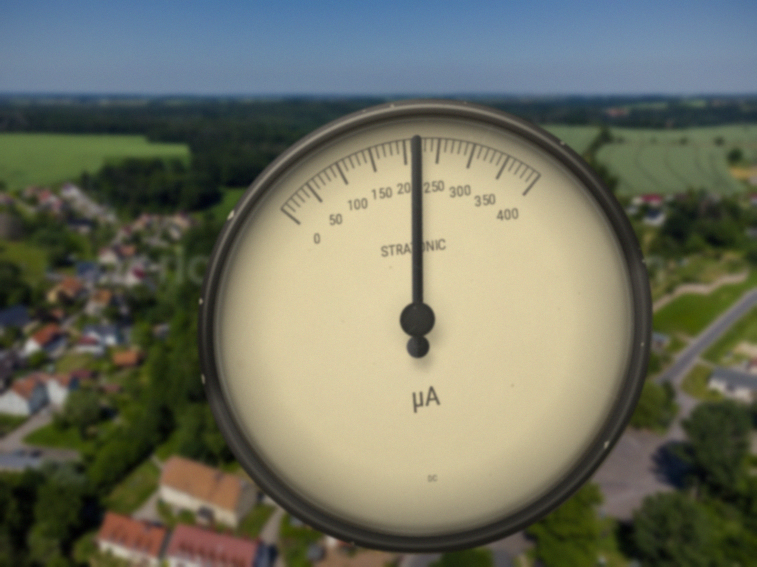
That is µA 220
